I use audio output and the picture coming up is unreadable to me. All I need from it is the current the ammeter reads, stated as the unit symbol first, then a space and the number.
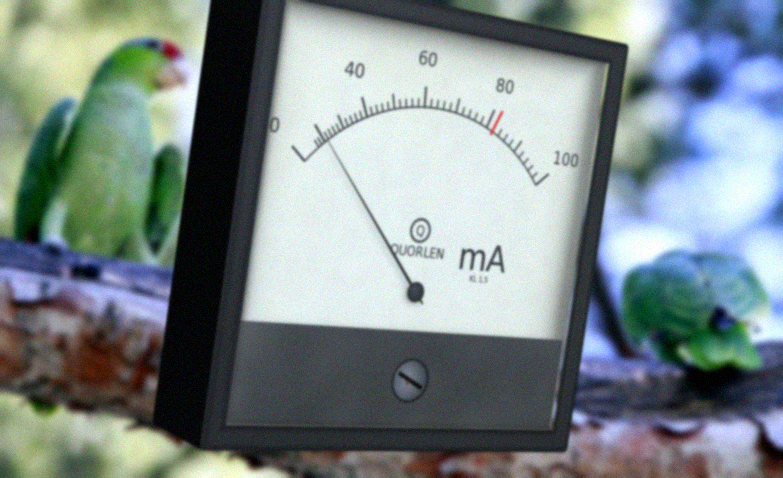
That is mA 20
